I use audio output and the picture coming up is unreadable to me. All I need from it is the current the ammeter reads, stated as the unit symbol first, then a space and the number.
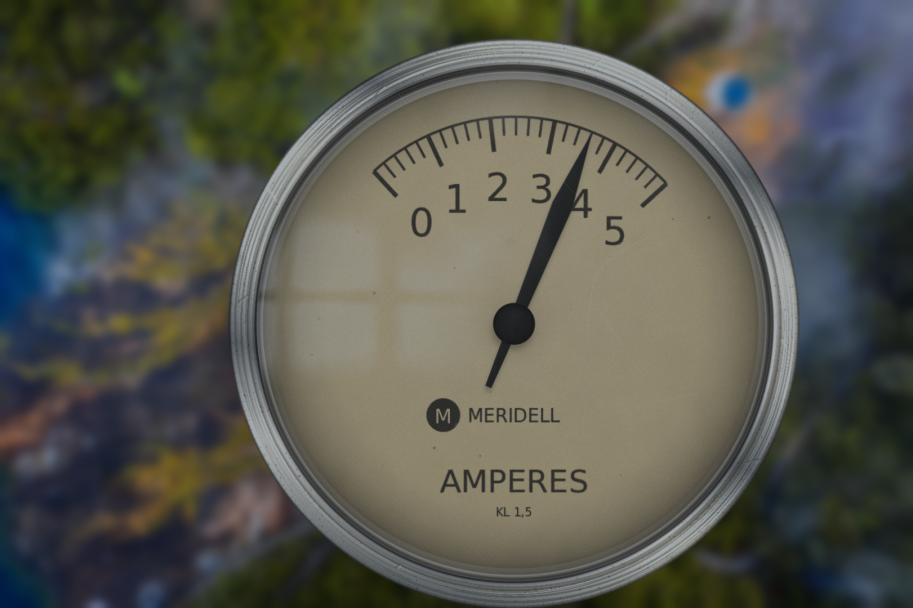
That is A 3.6
